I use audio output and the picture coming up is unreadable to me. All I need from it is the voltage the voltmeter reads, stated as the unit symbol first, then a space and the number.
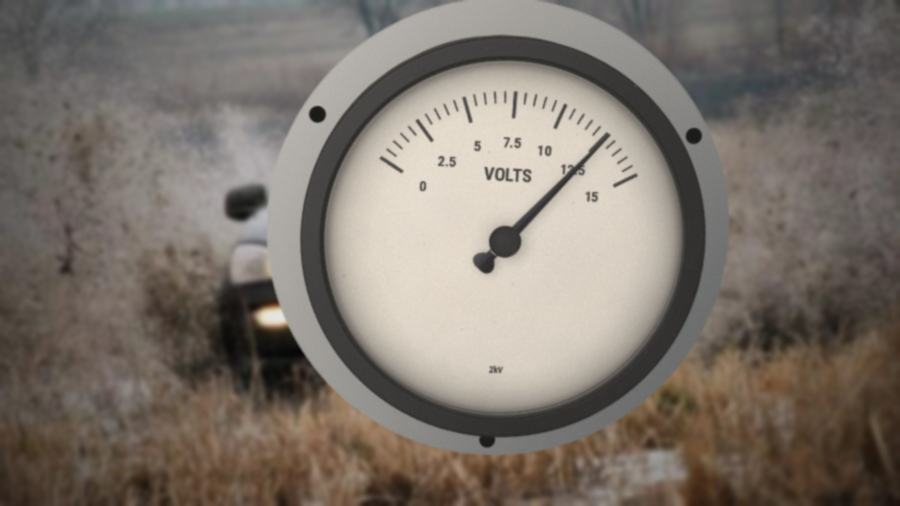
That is V 12.5
